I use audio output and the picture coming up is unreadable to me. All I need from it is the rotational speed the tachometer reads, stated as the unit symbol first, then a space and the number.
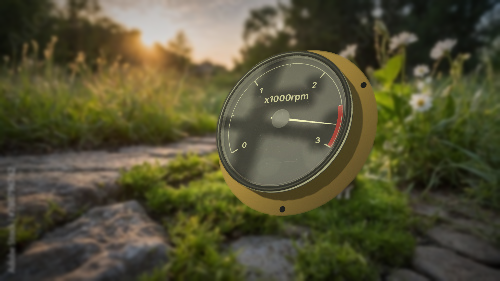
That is rpm 2750
